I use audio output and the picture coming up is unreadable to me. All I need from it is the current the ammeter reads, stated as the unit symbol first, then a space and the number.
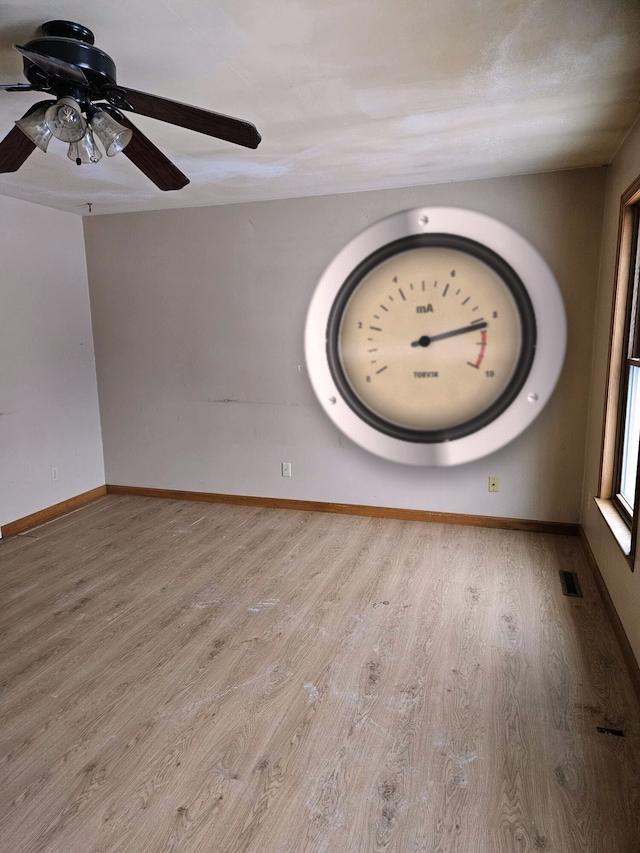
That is mA 8.25
